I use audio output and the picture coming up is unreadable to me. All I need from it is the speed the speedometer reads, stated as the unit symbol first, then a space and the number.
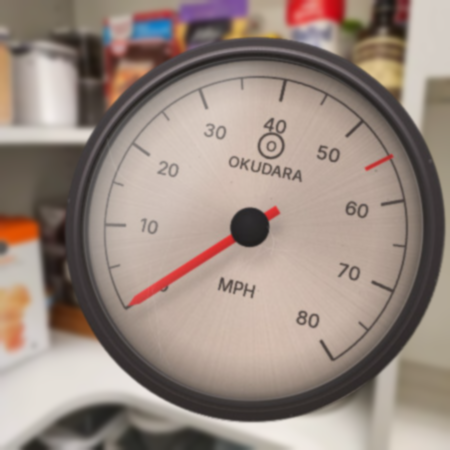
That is mph 0
